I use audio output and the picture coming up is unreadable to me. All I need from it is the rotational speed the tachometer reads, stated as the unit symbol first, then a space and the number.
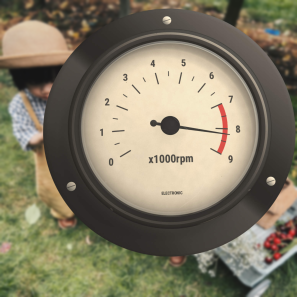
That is rpm 8250
